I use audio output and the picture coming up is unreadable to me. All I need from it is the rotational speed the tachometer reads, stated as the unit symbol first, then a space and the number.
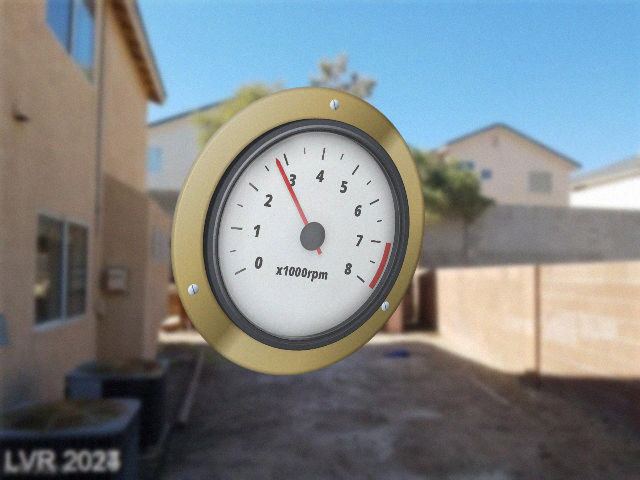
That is rpm 2750
